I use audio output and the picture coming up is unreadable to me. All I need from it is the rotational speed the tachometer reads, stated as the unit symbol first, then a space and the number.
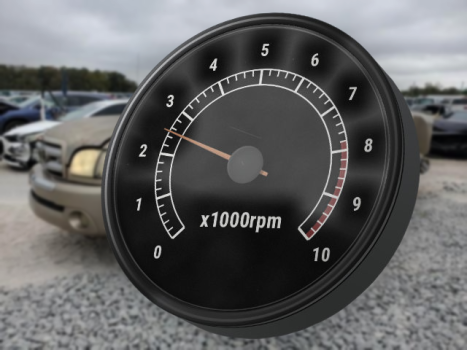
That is rpm 2500
